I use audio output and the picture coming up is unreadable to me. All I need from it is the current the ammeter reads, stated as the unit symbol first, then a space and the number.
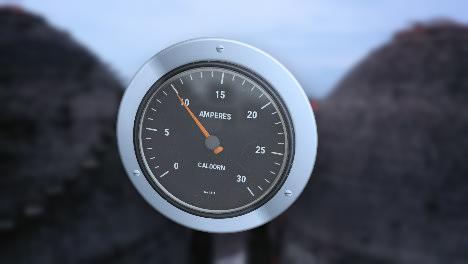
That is A 10
